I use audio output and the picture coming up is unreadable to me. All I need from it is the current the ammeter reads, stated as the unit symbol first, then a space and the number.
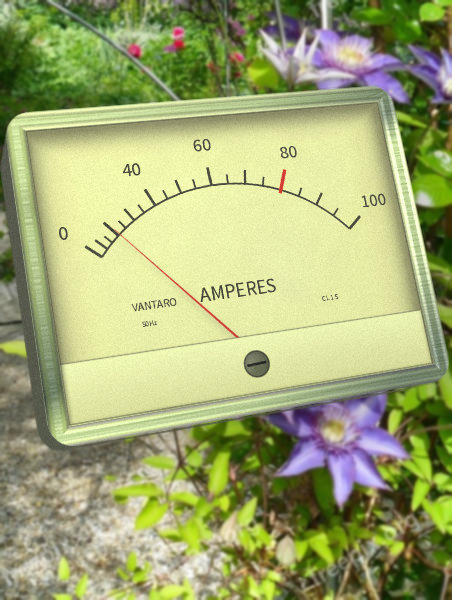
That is A 20
